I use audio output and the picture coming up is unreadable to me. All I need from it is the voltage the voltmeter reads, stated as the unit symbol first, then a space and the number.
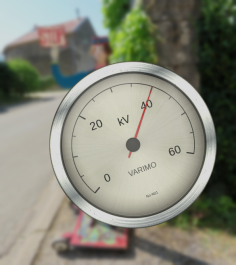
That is kV 40
